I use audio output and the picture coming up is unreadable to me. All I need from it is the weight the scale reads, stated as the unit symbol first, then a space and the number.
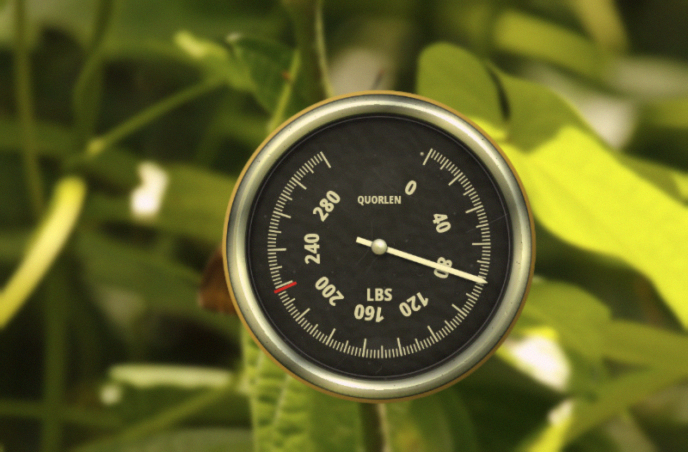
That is lb 80
